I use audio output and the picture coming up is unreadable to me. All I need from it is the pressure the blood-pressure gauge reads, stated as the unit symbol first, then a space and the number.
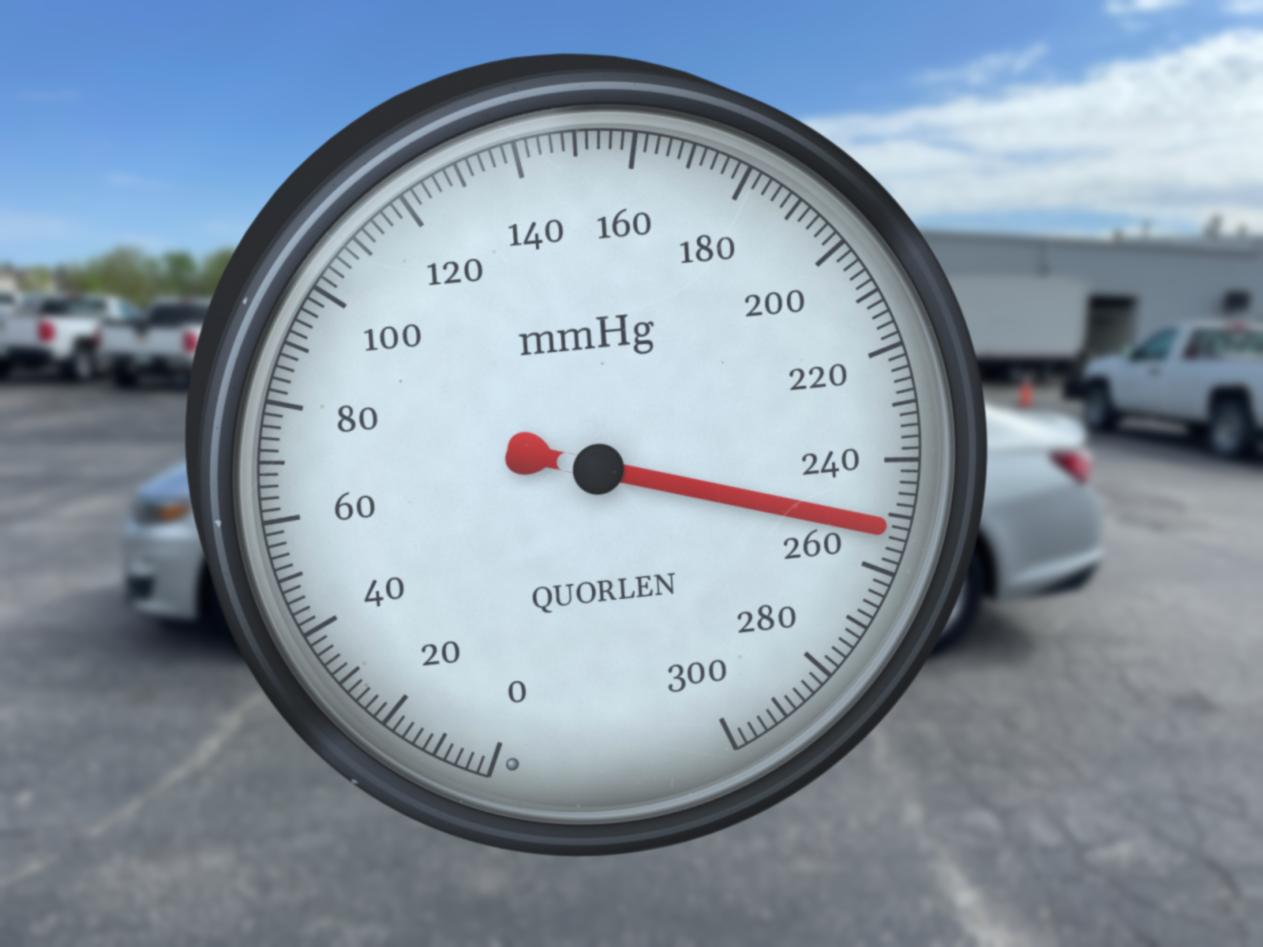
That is mmHg 252
